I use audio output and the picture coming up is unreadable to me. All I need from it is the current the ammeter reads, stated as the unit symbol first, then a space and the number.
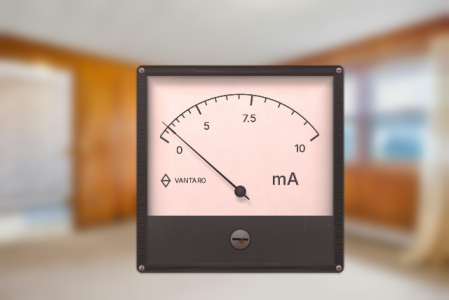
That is mA 2.5
